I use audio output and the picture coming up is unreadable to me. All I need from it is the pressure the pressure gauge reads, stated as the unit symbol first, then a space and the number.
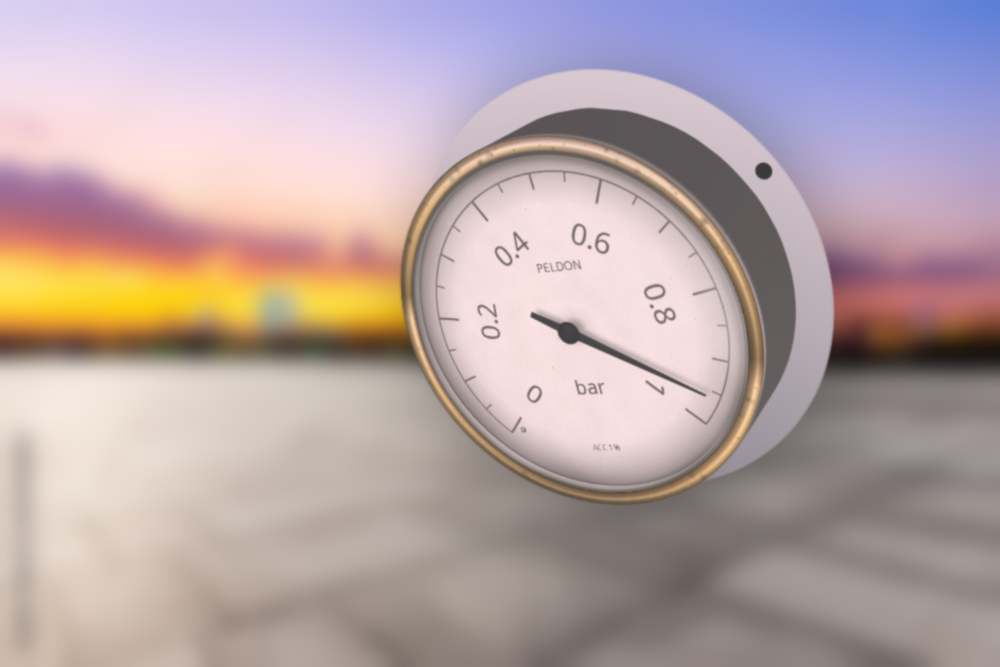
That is bar 0.95
